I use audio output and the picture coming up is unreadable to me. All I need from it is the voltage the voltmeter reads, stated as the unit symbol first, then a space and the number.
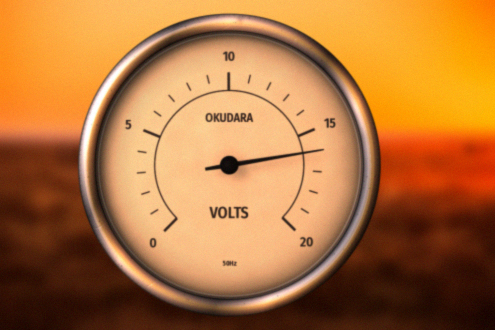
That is V 16
